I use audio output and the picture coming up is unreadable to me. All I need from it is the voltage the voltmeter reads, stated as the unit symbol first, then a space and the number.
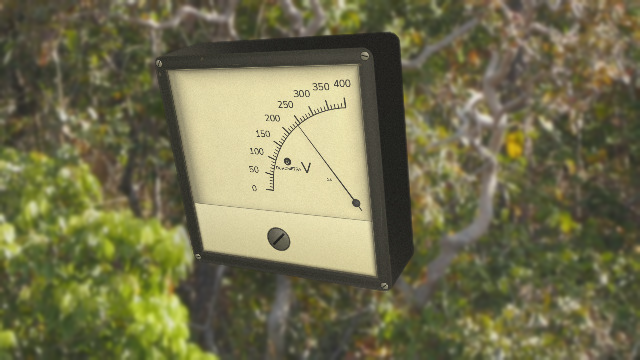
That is V 250
